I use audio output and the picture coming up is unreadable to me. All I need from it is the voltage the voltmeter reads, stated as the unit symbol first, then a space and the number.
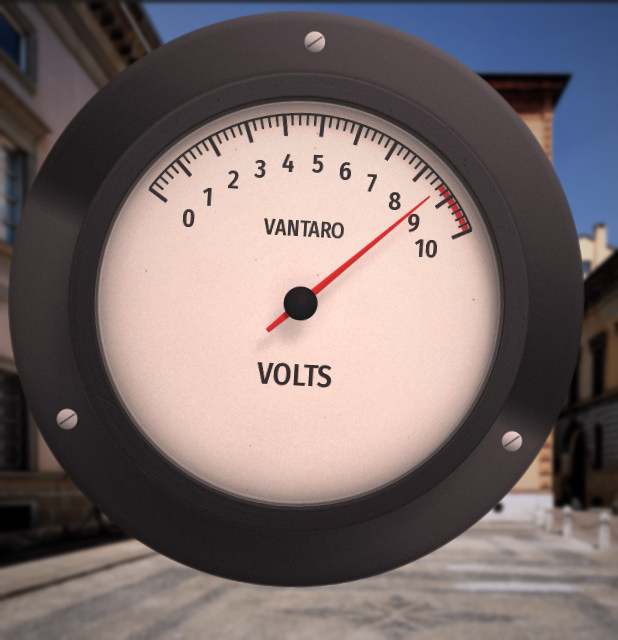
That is V 8.6
